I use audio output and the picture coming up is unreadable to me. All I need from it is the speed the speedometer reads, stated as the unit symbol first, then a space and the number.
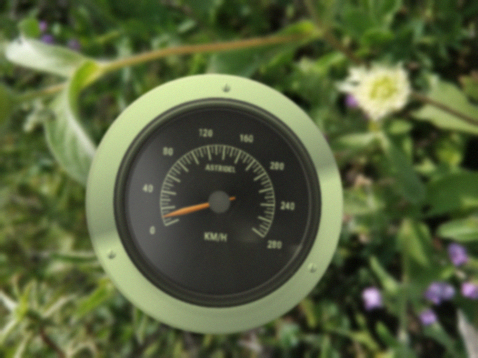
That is km/h 10
